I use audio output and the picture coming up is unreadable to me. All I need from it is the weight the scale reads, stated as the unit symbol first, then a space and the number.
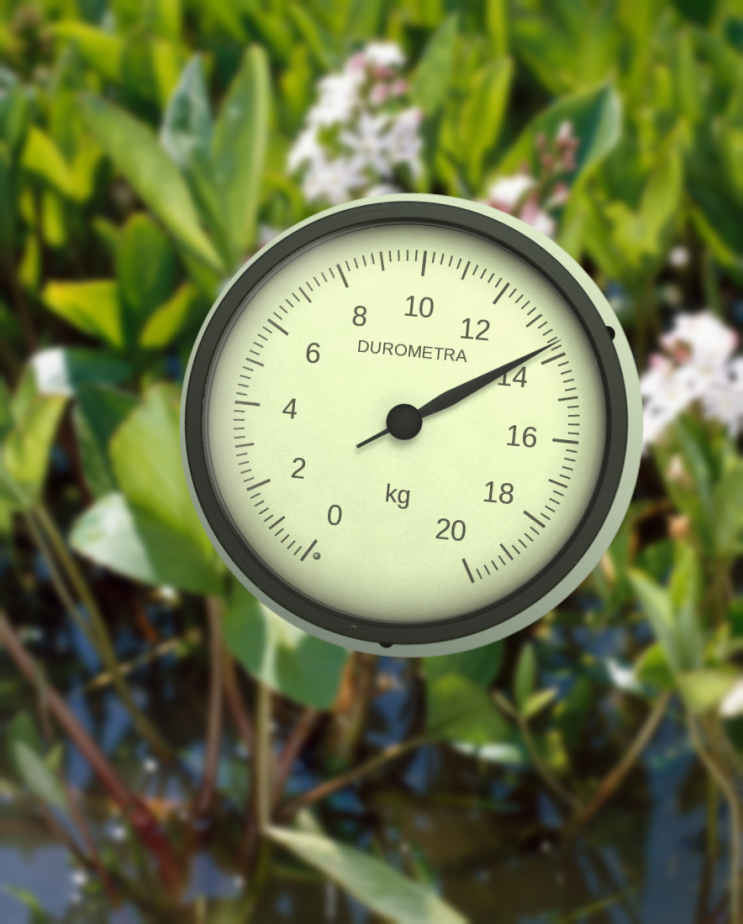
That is kg 13.7
